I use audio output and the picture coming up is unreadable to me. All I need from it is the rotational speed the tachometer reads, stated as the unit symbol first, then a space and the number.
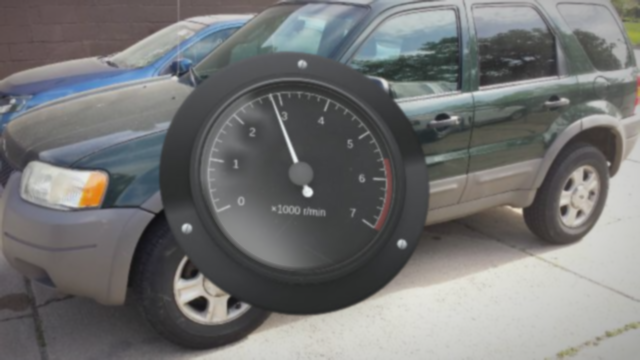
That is rpm 2800
